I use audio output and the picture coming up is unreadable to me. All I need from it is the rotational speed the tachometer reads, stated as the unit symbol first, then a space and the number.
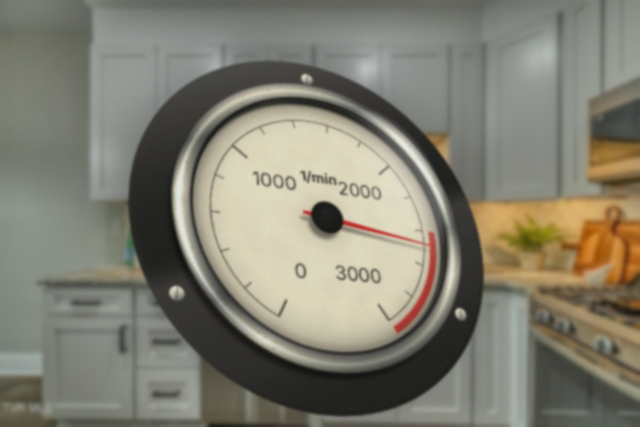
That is rpm 2500
